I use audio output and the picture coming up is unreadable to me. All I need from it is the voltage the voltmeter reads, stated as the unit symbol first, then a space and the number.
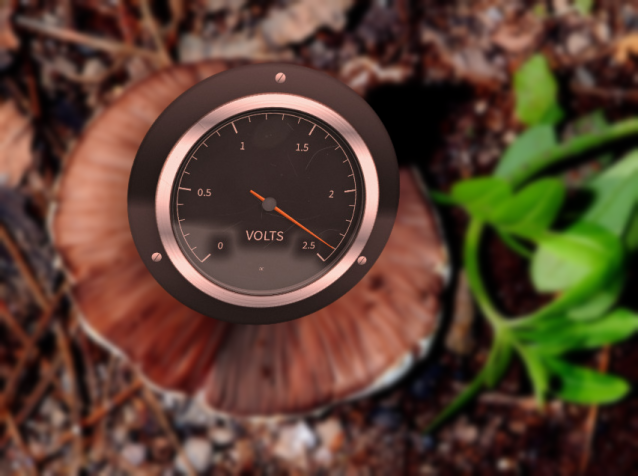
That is V 2.4
